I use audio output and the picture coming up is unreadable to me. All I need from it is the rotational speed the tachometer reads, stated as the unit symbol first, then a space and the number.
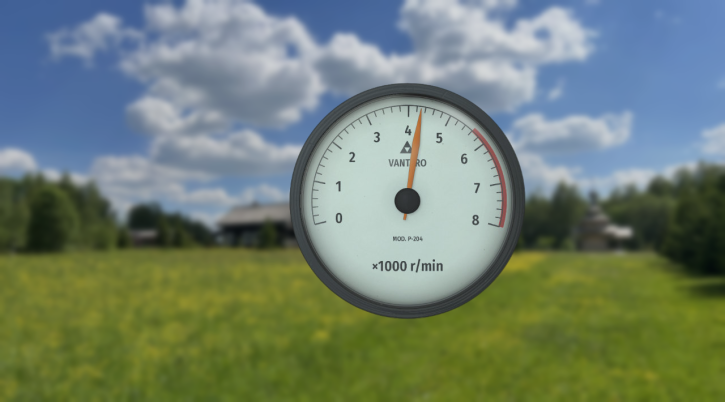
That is rpm 4300
